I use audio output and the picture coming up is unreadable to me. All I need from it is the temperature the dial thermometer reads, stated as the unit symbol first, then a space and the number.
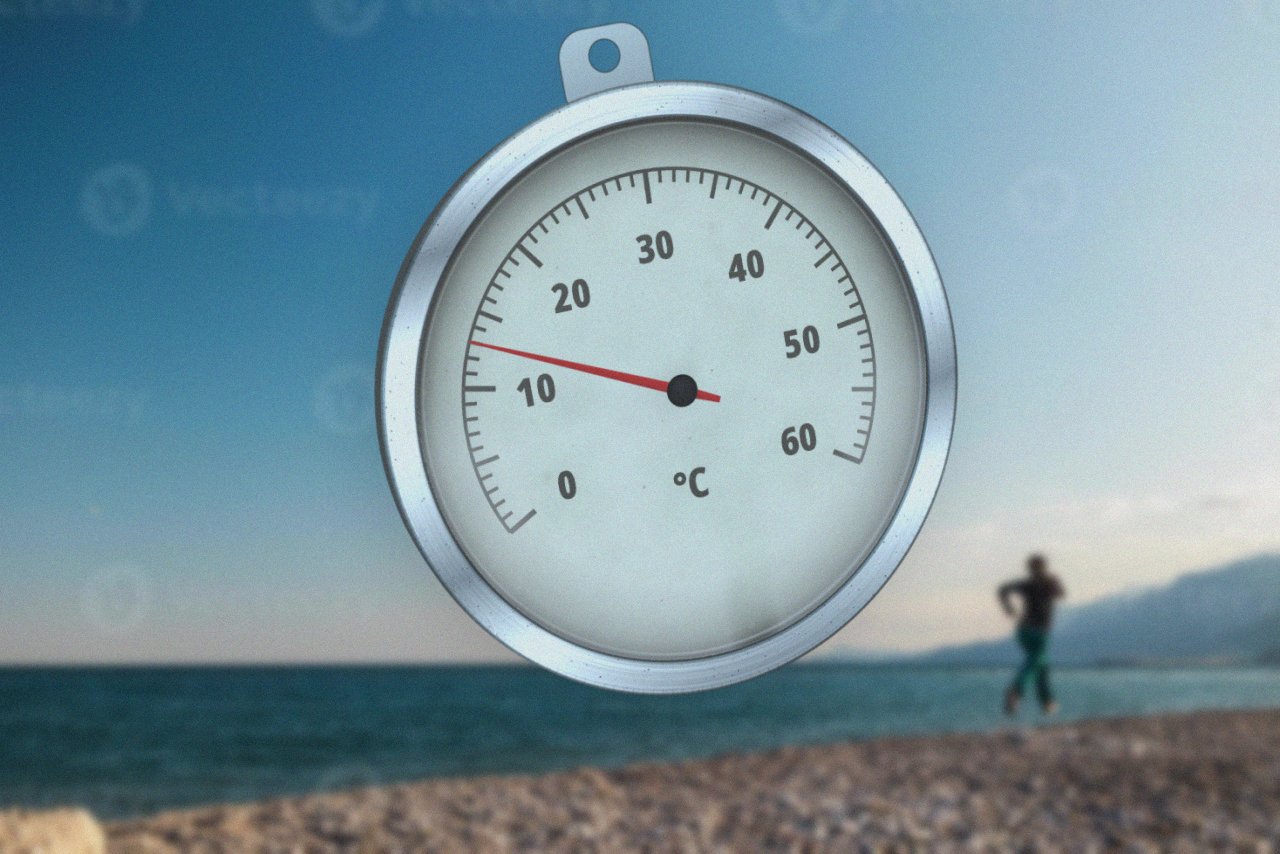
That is °C 13
